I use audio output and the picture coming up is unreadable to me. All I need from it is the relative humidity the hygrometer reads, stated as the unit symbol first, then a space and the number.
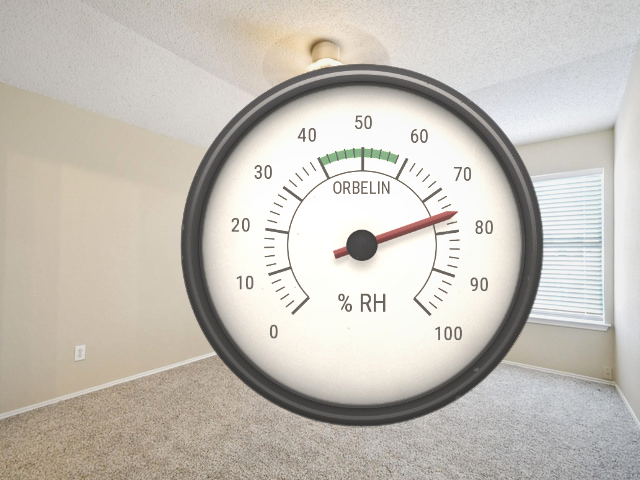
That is % 76
